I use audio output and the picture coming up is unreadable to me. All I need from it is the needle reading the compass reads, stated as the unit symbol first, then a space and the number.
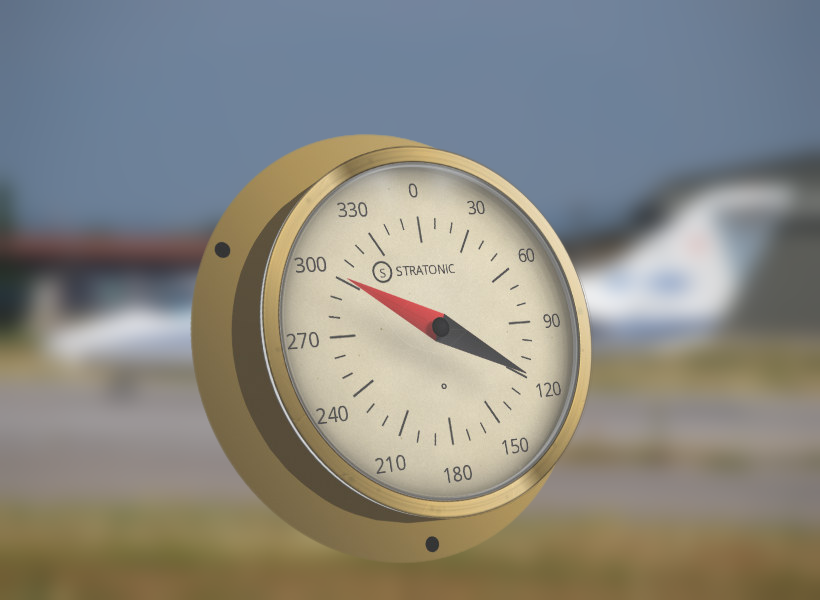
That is ° 300
